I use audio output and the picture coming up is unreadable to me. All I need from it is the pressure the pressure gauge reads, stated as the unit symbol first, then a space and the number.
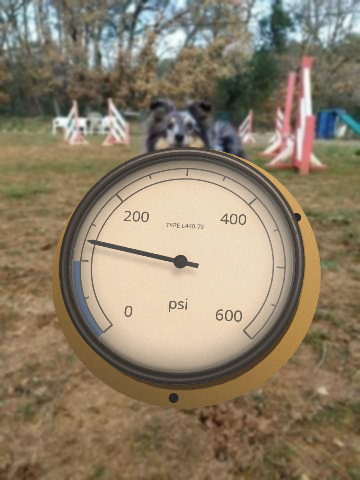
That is psi 125
